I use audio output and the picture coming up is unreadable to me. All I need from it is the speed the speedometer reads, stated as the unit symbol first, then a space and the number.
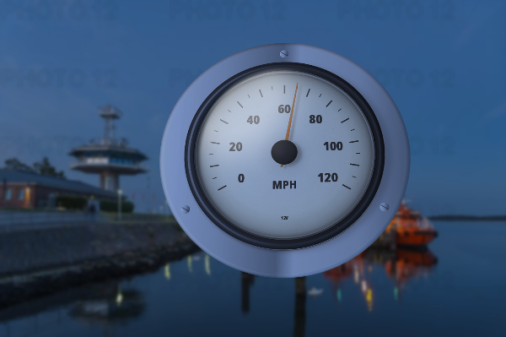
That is mph 65
